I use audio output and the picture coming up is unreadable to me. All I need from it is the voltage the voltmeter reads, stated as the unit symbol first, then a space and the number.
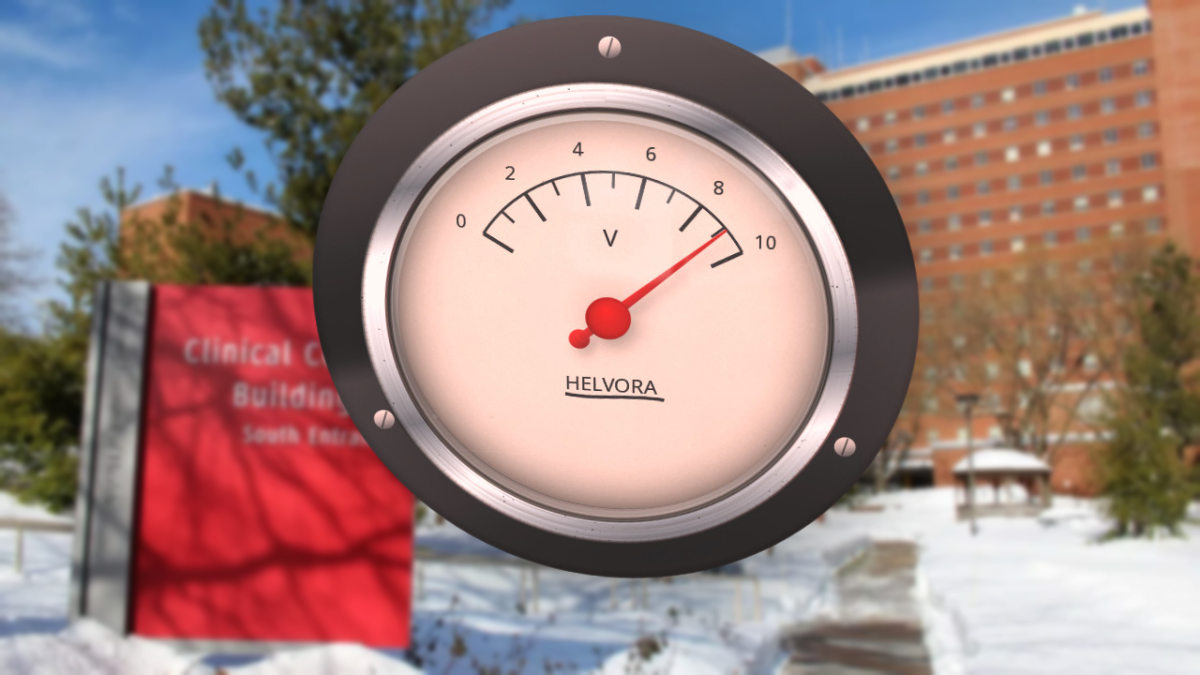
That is V 9
